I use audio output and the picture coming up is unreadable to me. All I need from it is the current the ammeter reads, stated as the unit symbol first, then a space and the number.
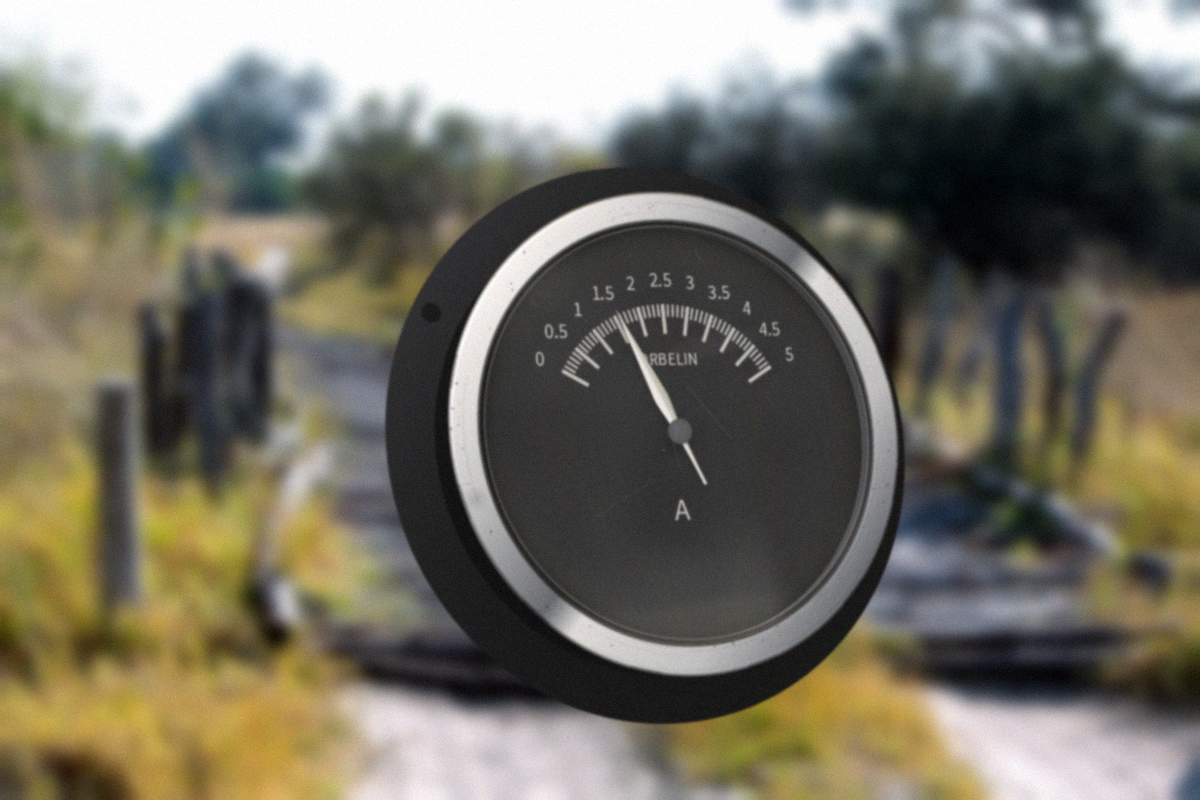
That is A 1.5
